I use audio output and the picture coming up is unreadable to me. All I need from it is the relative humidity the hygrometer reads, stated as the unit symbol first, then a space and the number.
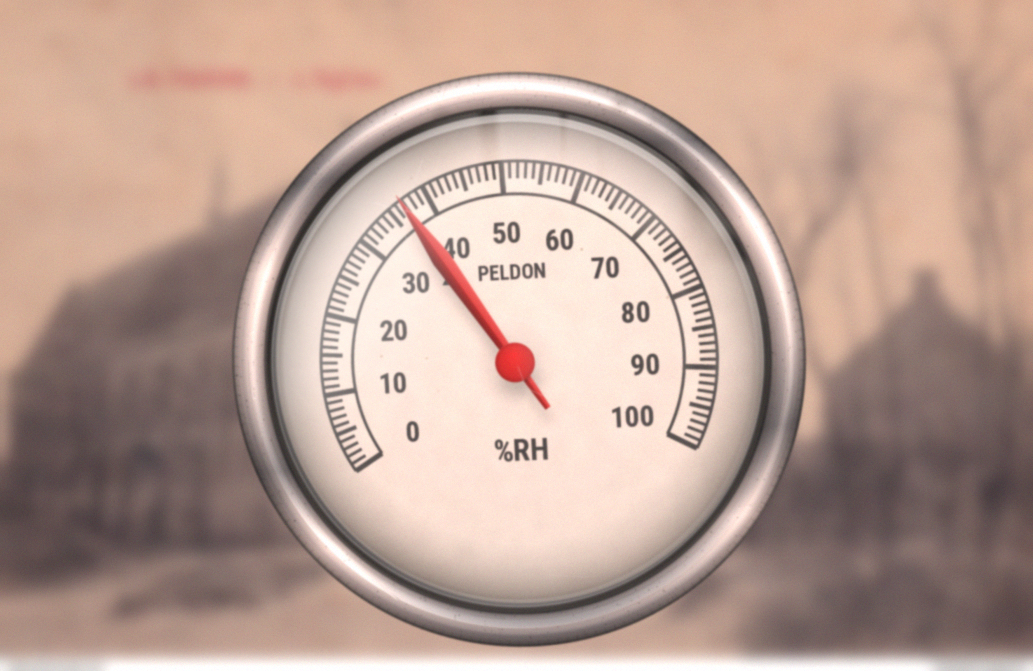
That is % 37
